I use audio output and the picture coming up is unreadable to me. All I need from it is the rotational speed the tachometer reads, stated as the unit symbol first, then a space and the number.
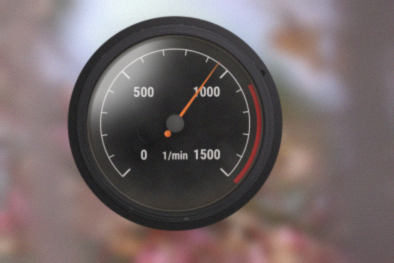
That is rpm 950
